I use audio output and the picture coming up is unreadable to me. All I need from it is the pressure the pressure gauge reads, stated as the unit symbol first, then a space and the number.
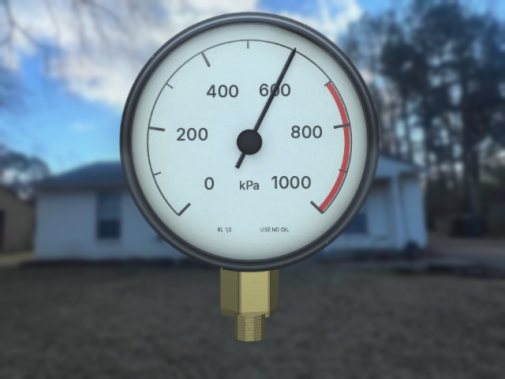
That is kPa 600
